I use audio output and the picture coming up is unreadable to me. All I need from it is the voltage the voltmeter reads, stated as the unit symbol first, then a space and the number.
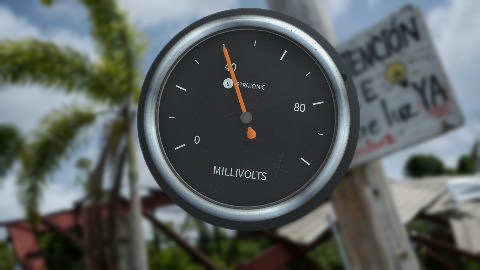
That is mV 40
